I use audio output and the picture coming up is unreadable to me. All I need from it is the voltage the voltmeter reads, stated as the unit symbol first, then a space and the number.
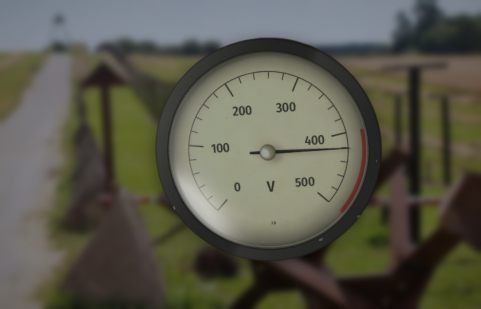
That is V 420
